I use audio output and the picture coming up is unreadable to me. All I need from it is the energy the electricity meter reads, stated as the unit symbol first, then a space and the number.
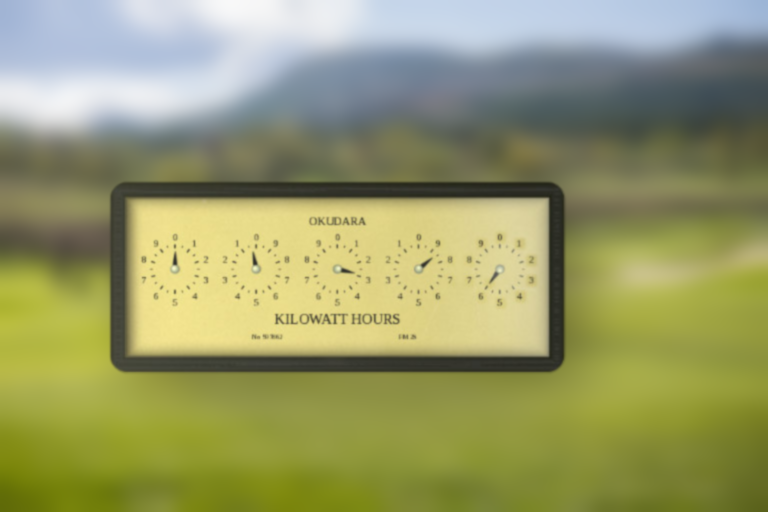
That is kWh 286
